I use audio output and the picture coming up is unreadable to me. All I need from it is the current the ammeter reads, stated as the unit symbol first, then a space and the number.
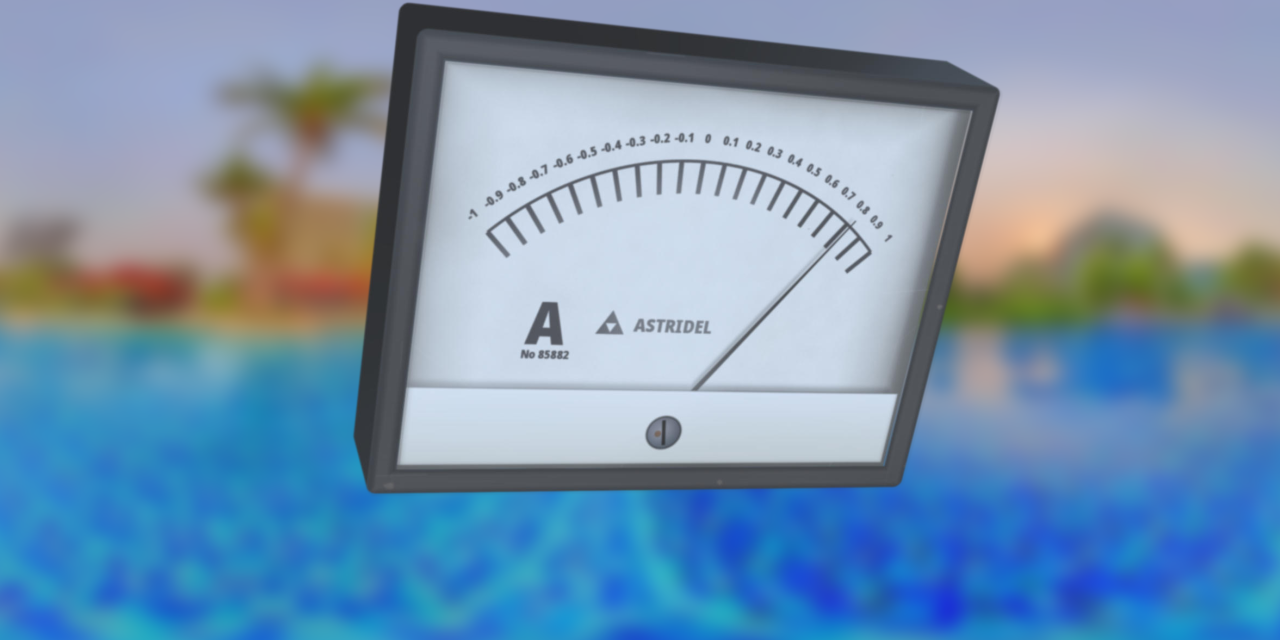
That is A 0.8
